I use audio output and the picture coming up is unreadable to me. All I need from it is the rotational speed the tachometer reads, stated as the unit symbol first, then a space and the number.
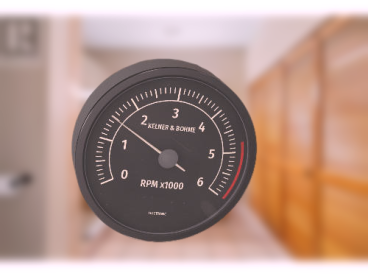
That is rpm 1500
